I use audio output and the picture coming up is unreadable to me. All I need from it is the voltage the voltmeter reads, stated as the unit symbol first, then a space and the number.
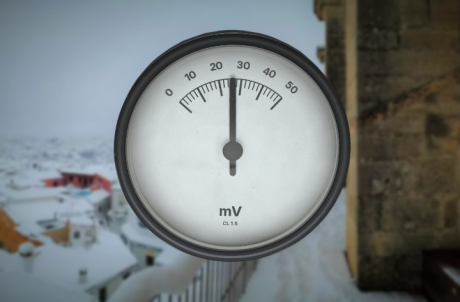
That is mV 26
